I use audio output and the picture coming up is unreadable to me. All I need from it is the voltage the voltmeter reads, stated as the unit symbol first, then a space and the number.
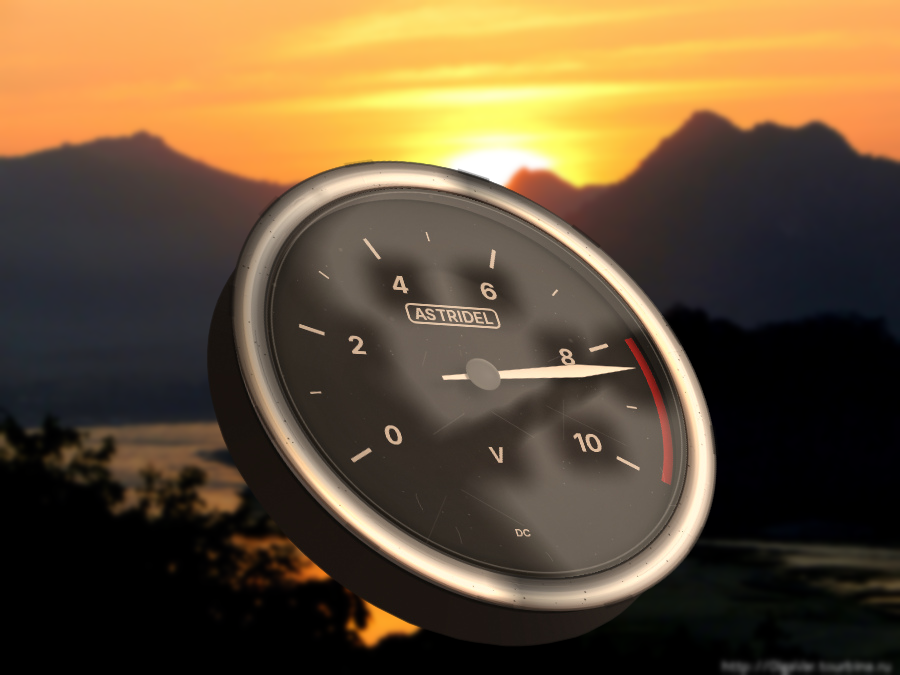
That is V 8.5
